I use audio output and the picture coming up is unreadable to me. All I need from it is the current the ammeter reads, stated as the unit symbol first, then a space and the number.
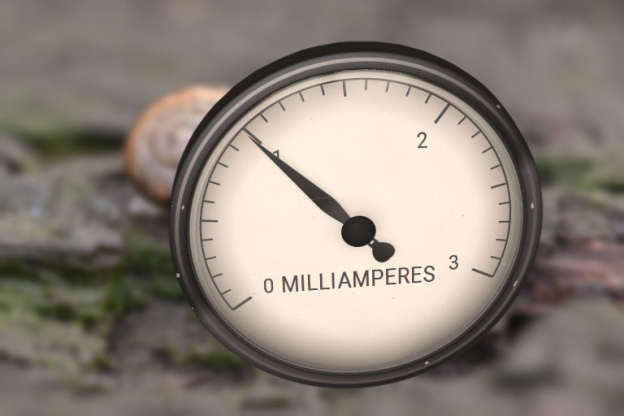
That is mA 1
